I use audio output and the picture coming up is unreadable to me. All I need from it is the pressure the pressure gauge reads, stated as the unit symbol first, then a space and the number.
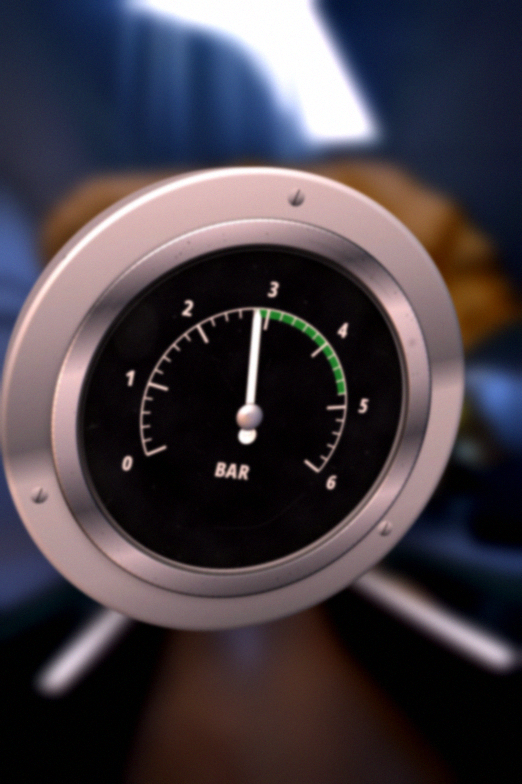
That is bar 2.8
